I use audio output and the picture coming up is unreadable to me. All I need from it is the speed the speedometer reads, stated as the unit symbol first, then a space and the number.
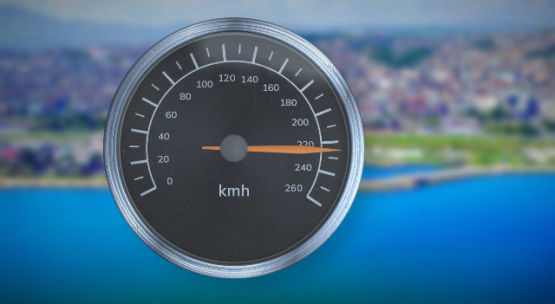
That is km/h 225
